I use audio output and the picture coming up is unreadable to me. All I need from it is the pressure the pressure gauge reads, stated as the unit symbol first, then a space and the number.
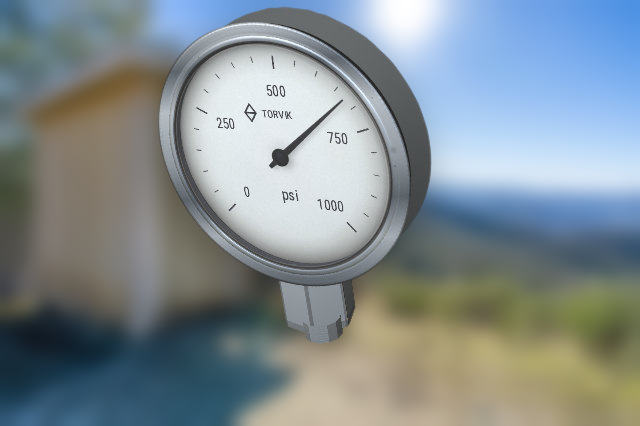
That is psi 675
